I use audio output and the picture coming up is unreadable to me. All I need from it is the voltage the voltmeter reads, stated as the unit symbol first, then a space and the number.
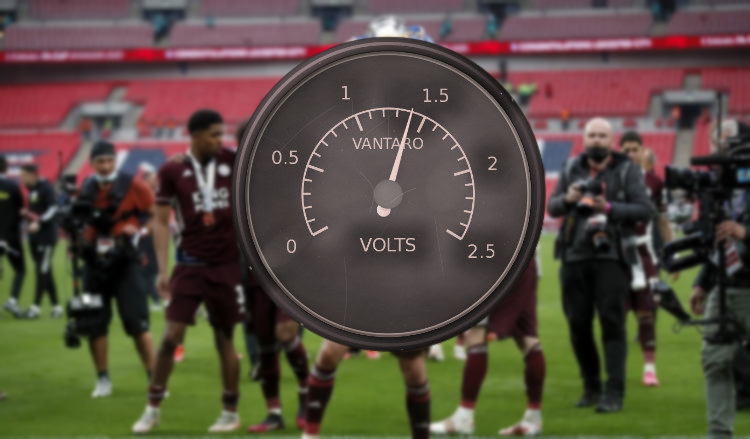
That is V 1.4
